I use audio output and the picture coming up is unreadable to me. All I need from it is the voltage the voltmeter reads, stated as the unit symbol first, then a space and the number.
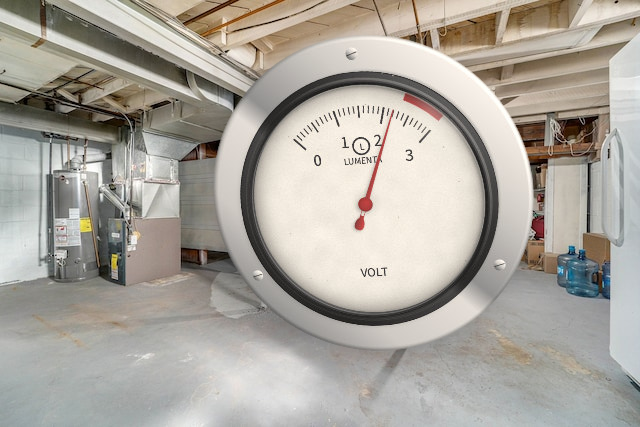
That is V 2.2
